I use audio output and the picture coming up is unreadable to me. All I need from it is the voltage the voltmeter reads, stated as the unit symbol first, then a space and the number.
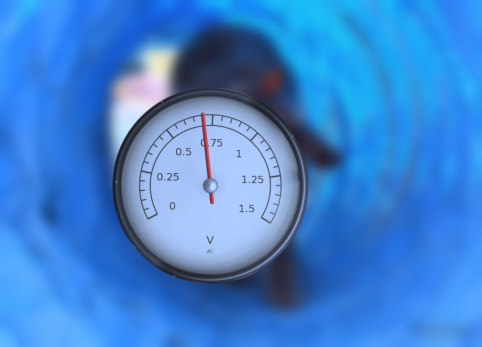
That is V 0.7
